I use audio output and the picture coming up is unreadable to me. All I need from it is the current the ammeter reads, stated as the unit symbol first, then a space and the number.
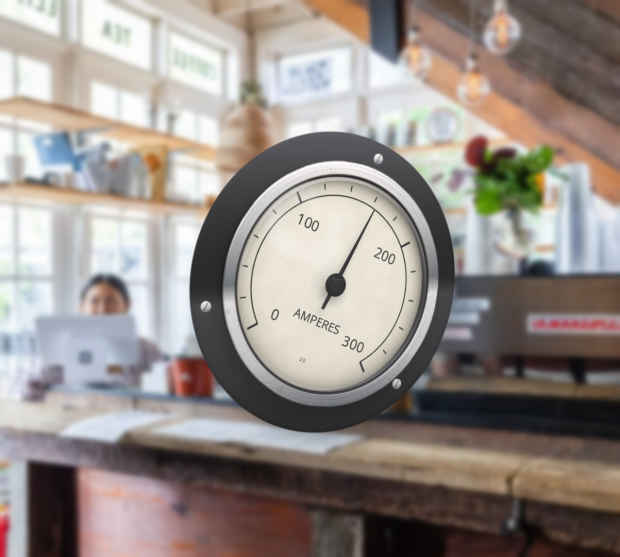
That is A 160
